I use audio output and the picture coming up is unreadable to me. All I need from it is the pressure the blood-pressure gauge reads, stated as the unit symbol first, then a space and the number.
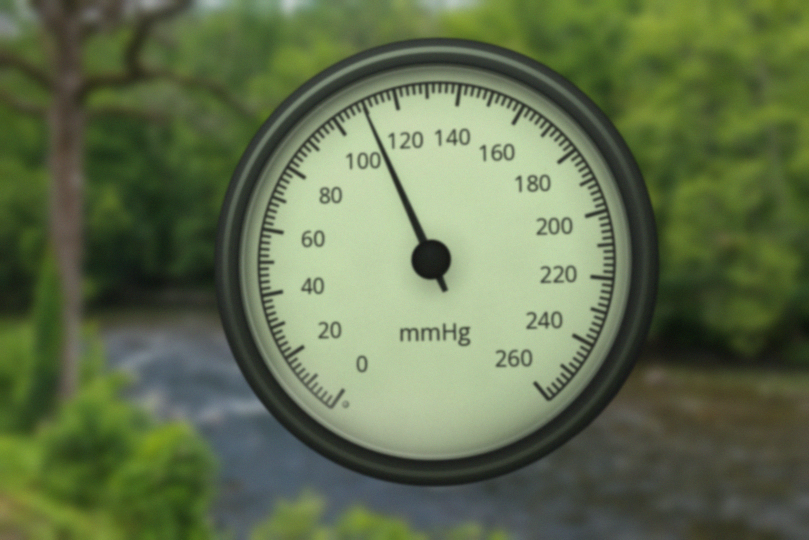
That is mmHg 110
